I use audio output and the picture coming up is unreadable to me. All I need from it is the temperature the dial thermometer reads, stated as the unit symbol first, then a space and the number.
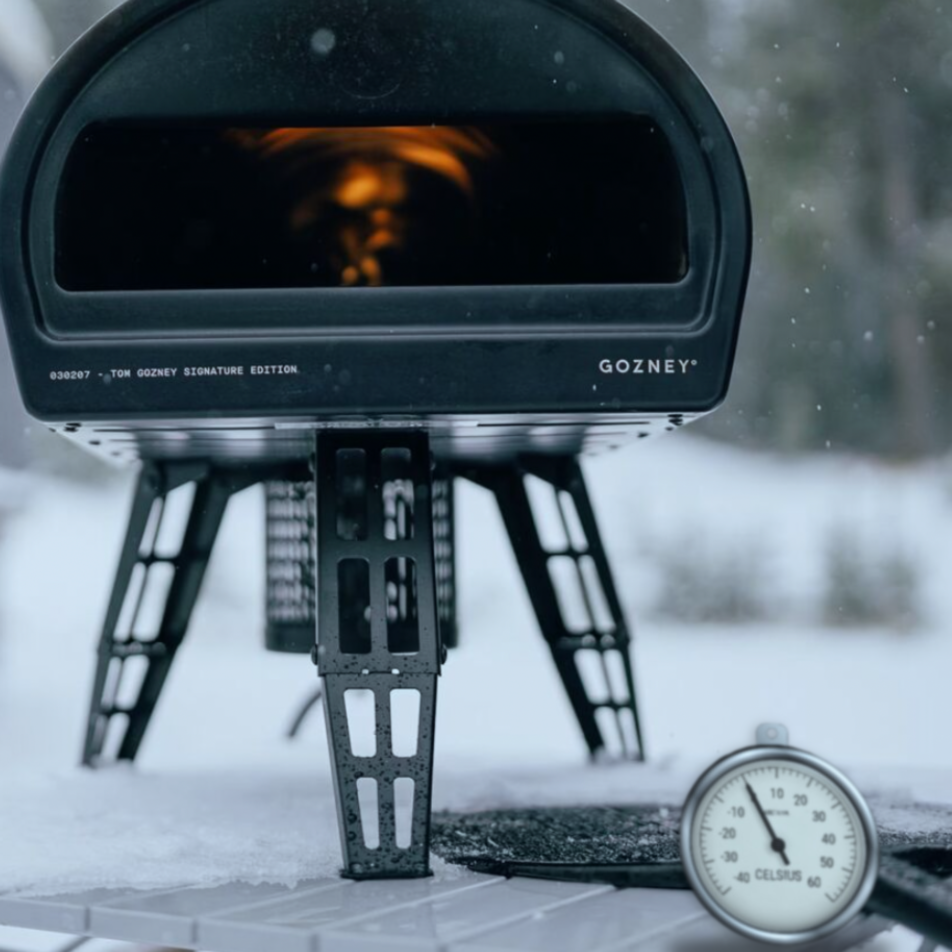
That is °C 0
